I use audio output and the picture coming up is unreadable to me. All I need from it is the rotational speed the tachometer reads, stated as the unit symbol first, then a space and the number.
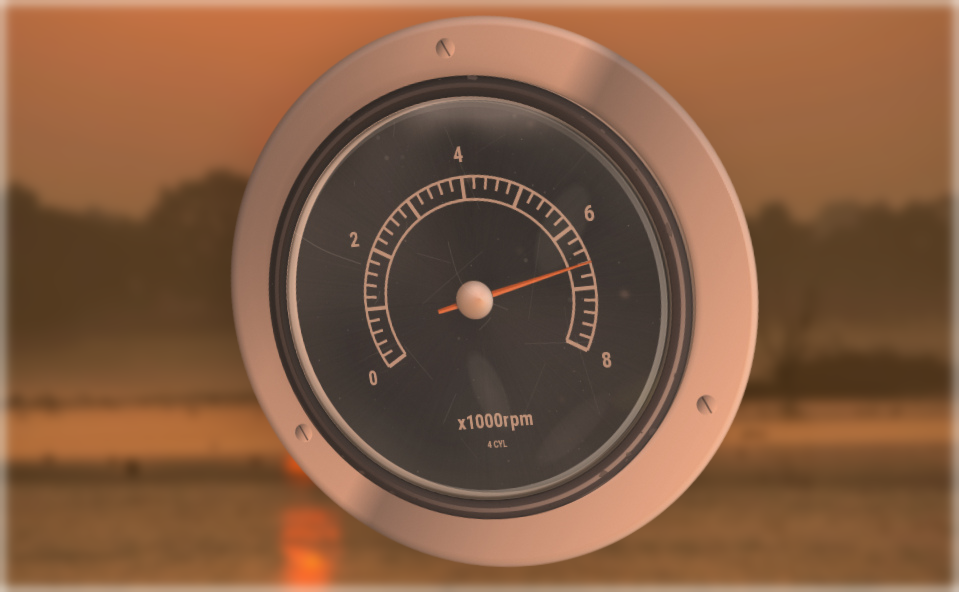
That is rpm 6600
